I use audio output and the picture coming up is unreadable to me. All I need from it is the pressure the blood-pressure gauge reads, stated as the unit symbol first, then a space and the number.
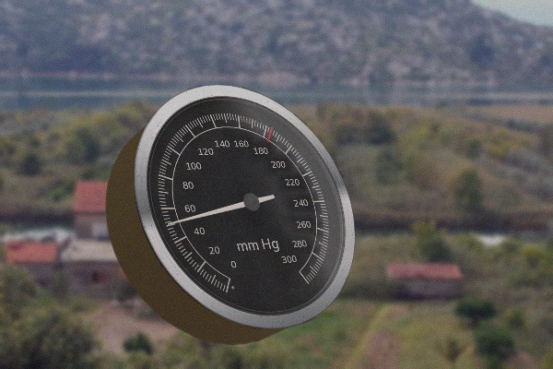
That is mmHg 50
